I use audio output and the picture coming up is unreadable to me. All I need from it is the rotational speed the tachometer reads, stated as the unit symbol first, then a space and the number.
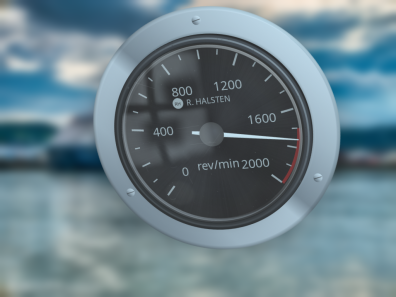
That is rpm 1750
